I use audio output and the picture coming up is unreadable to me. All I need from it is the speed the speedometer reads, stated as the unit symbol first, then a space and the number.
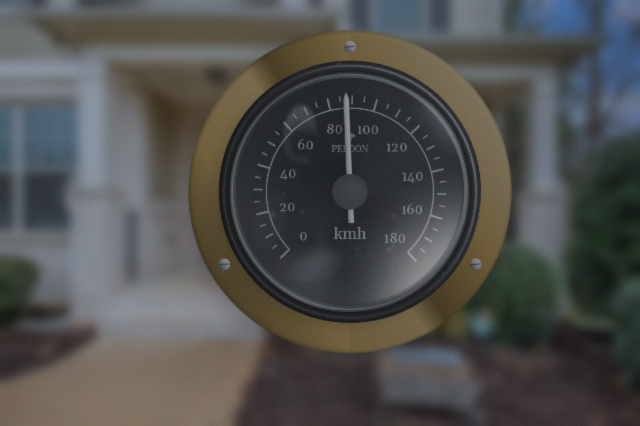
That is km/h 87.5
